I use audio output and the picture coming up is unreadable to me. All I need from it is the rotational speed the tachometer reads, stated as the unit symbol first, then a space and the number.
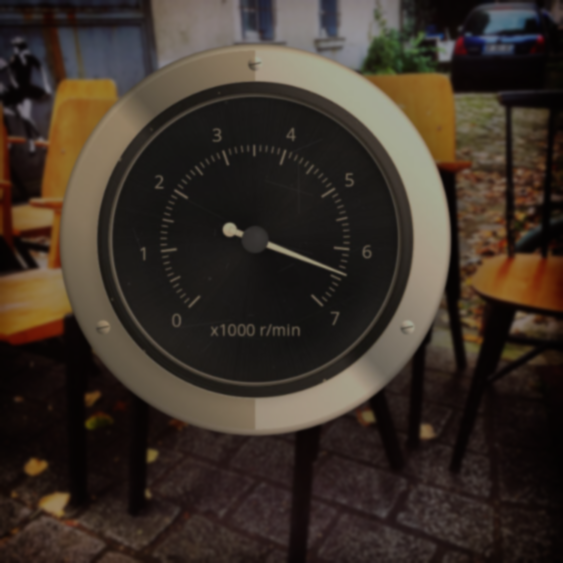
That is rpm 6400
